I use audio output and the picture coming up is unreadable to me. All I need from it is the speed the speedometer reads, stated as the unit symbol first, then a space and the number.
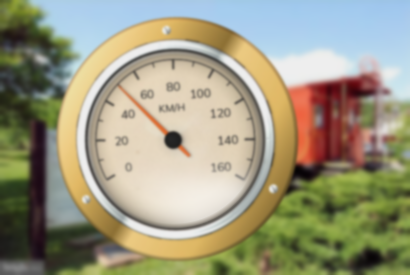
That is km/h 50
